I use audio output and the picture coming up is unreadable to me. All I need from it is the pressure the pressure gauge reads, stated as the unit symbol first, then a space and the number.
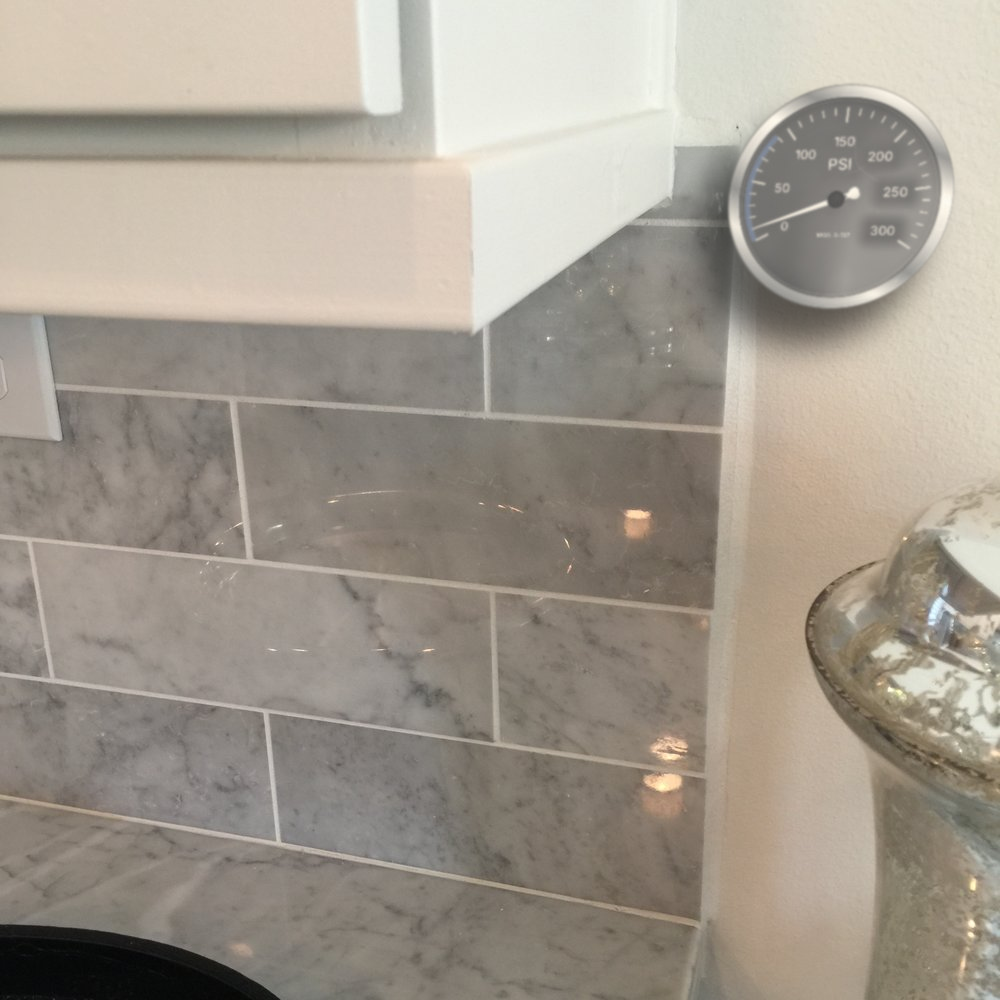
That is psi 10
